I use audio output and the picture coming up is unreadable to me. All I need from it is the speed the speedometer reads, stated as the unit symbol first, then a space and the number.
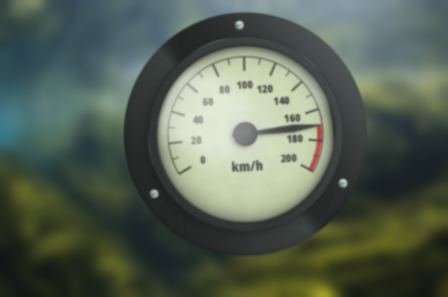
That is km/h 170
